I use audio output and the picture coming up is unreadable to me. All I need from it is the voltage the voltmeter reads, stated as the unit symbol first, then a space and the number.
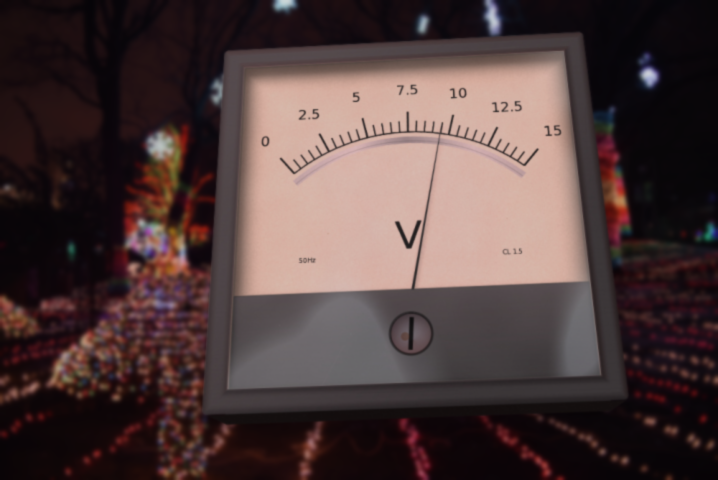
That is V 9.5
